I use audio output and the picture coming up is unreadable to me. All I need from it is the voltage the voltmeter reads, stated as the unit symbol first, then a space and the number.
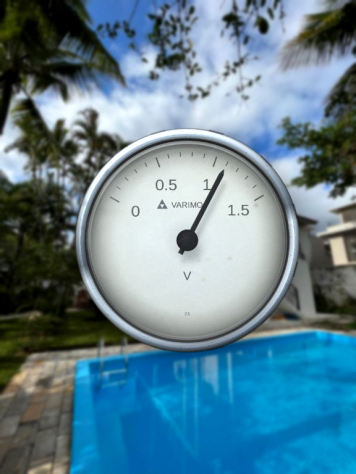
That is V 1.1
